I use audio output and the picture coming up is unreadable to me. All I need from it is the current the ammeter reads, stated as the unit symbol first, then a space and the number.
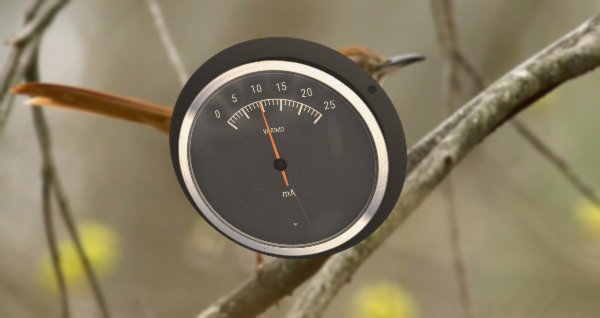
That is mA 10
